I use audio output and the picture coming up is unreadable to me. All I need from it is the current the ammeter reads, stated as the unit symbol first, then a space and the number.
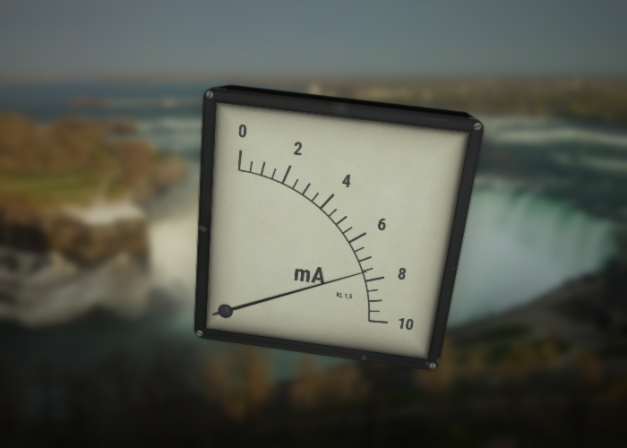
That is mA 7.5
